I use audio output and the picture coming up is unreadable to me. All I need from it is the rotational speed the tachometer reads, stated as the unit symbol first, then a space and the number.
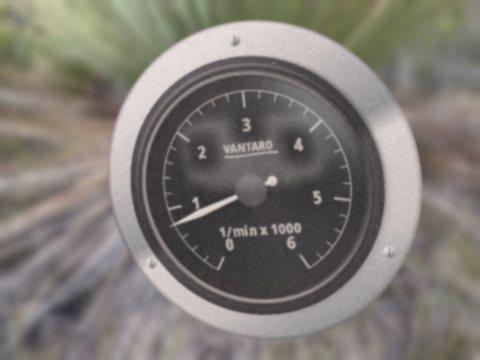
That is rpm 800
